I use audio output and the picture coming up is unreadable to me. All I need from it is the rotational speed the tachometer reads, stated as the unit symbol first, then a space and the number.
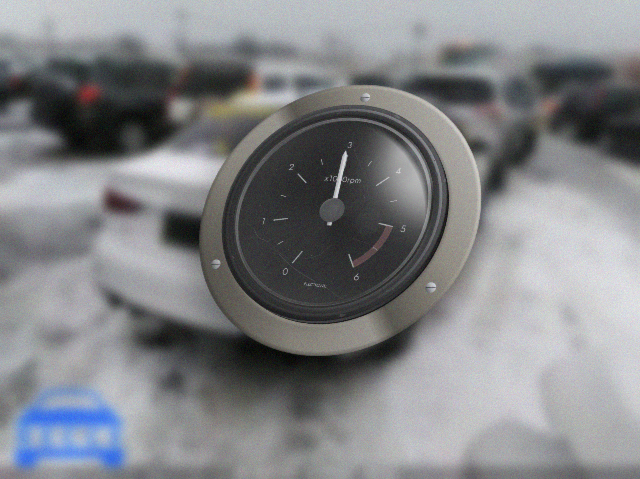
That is rpm 3000
